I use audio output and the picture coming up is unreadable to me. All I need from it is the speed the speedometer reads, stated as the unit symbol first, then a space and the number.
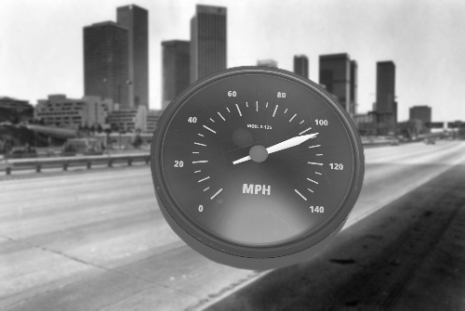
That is mph 105
